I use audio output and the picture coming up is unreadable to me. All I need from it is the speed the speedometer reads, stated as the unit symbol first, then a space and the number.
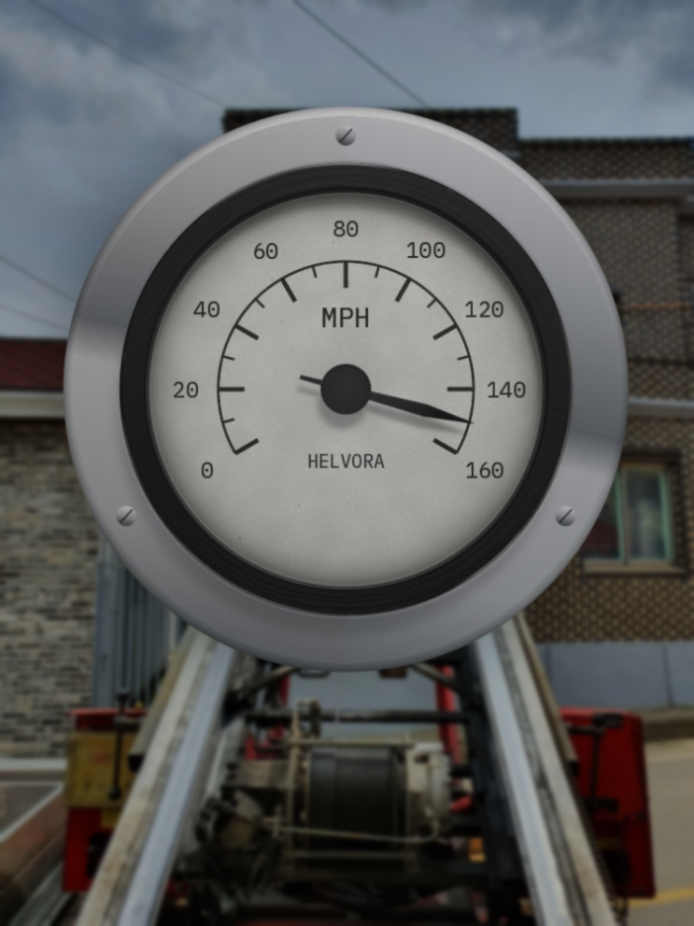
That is mph 150
